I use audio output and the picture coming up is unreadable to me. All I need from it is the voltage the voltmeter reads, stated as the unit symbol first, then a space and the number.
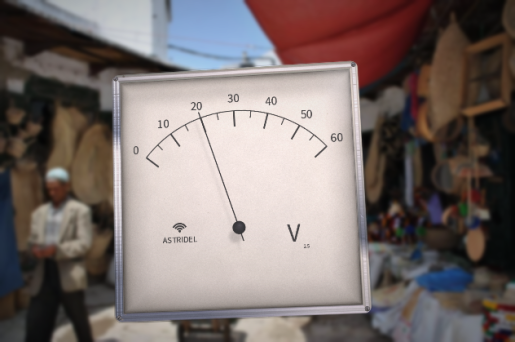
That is V 20
